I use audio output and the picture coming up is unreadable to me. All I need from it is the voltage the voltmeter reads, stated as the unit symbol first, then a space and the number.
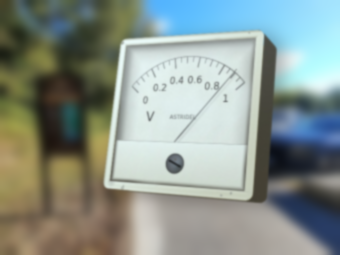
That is V 0.9
